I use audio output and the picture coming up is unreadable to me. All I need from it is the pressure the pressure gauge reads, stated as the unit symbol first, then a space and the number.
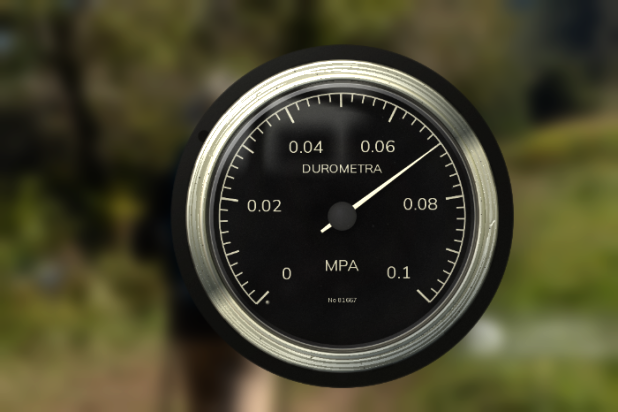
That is MPa 0.07
